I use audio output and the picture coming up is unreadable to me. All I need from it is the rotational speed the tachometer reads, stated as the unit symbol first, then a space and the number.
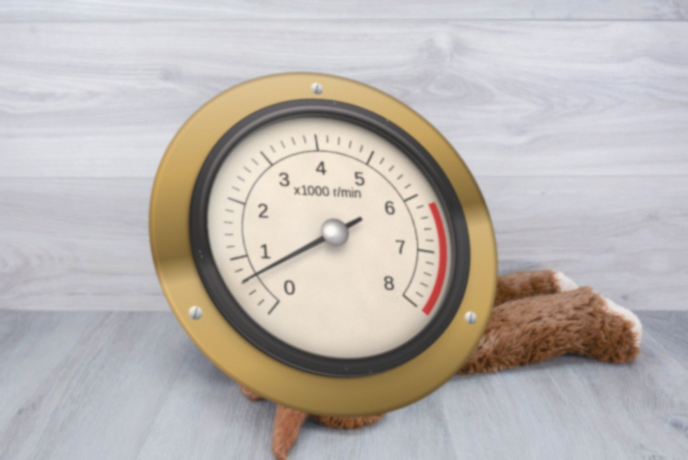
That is rpm 600
